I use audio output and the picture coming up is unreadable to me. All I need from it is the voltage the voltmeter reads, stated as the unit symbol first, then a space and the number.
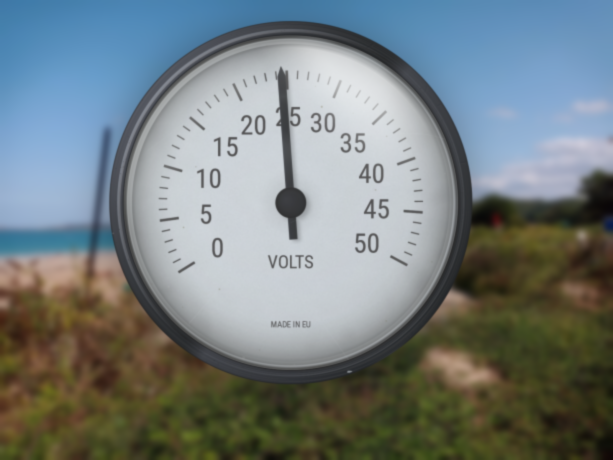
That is V 24.5
